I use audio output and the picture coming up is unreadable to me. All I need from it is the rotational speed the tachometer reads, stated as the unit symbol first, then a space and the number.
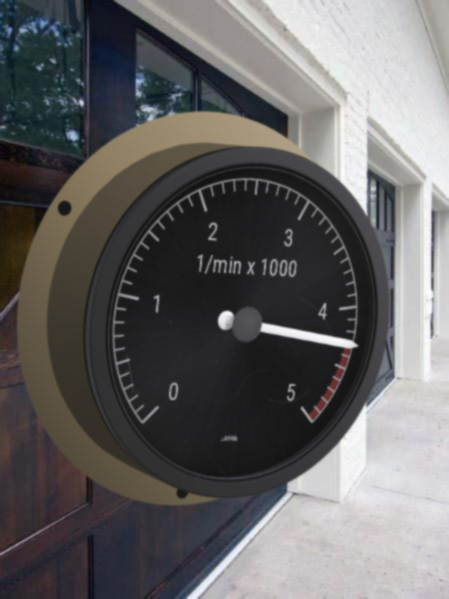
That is rpm 4300
